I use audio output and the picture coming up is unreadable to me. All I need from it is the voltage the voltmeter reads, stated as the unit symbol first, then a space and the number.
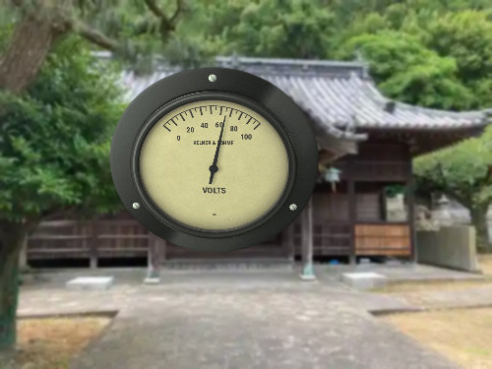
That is V 65
